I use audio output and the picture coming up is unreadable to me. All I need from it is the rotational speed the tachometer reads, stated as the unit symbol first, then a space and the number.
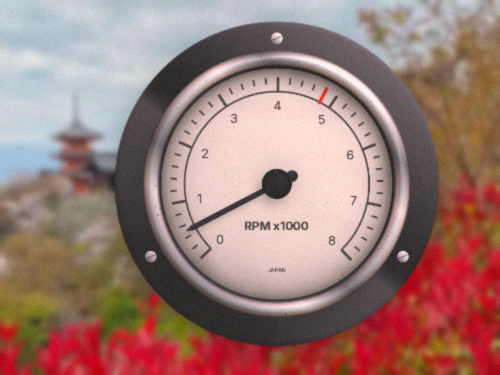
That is rpm 500
